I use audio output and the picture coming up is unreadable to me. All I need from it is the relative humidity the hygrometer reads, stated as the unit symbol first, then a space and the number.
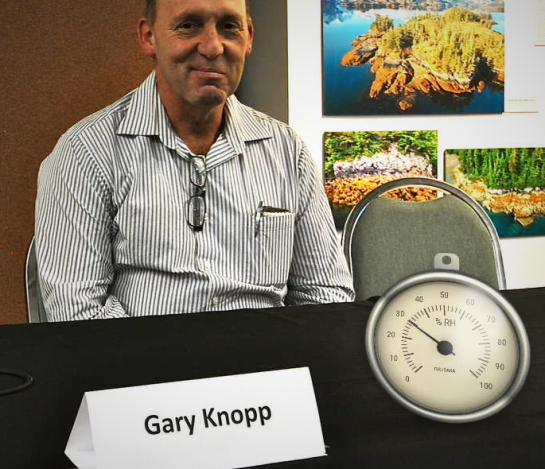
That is % 30
